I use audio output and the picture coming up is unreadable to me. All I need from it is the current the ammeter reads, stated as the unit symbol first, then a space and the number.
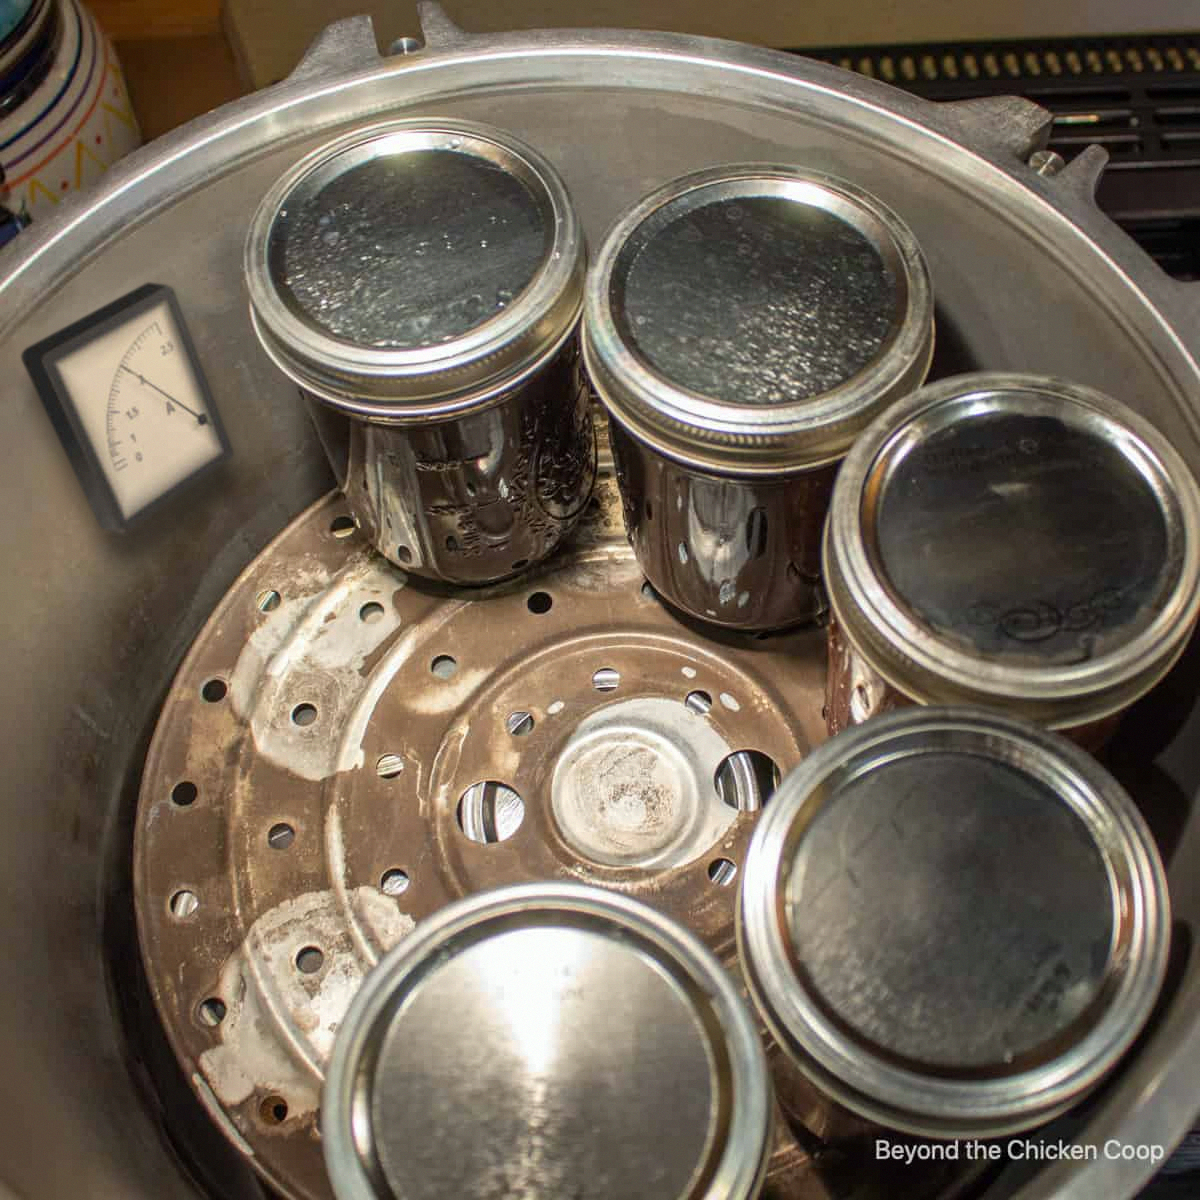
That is A 2
